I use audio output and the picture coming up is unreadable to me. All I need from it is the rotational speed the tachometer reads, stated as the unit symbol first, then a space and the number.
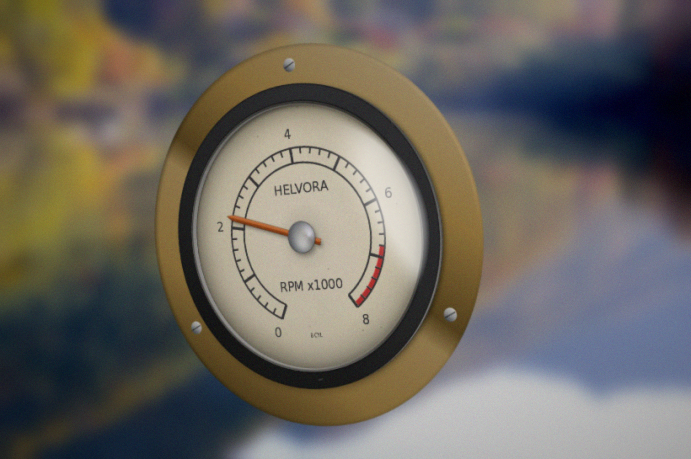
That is rpm 2200
